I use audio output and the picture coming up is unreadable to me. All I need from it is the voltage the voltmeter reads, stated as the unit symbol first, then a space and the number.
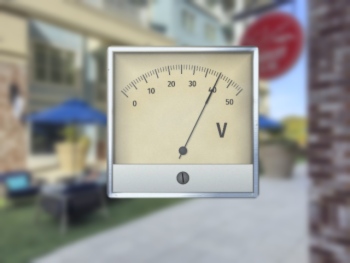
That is V 40
